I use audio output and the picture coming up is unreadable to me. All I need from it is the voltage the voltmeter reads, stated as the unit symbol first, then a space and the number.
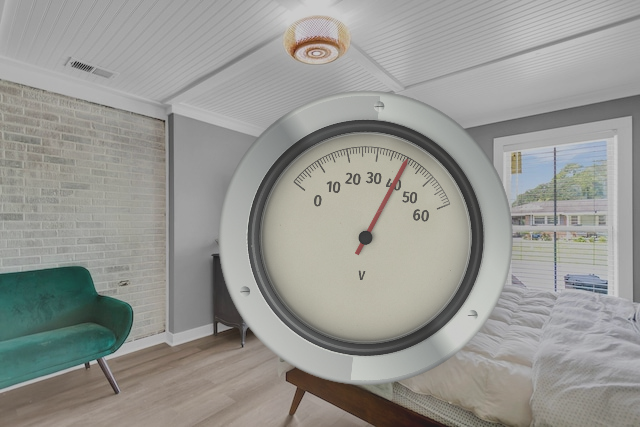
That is V 40
